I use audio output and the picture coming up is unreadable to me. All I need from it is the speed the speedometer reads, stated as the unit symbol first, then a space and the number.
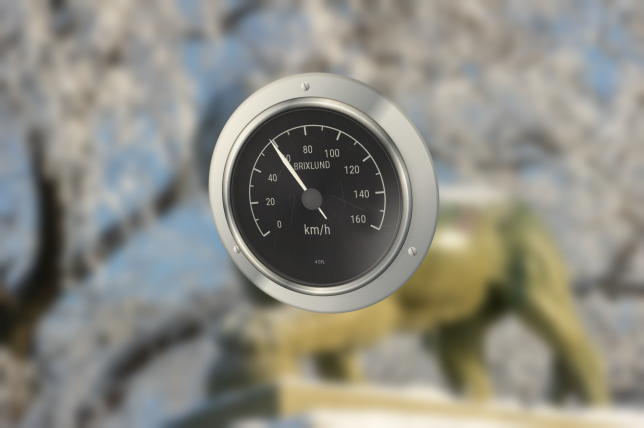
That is km/h 60
